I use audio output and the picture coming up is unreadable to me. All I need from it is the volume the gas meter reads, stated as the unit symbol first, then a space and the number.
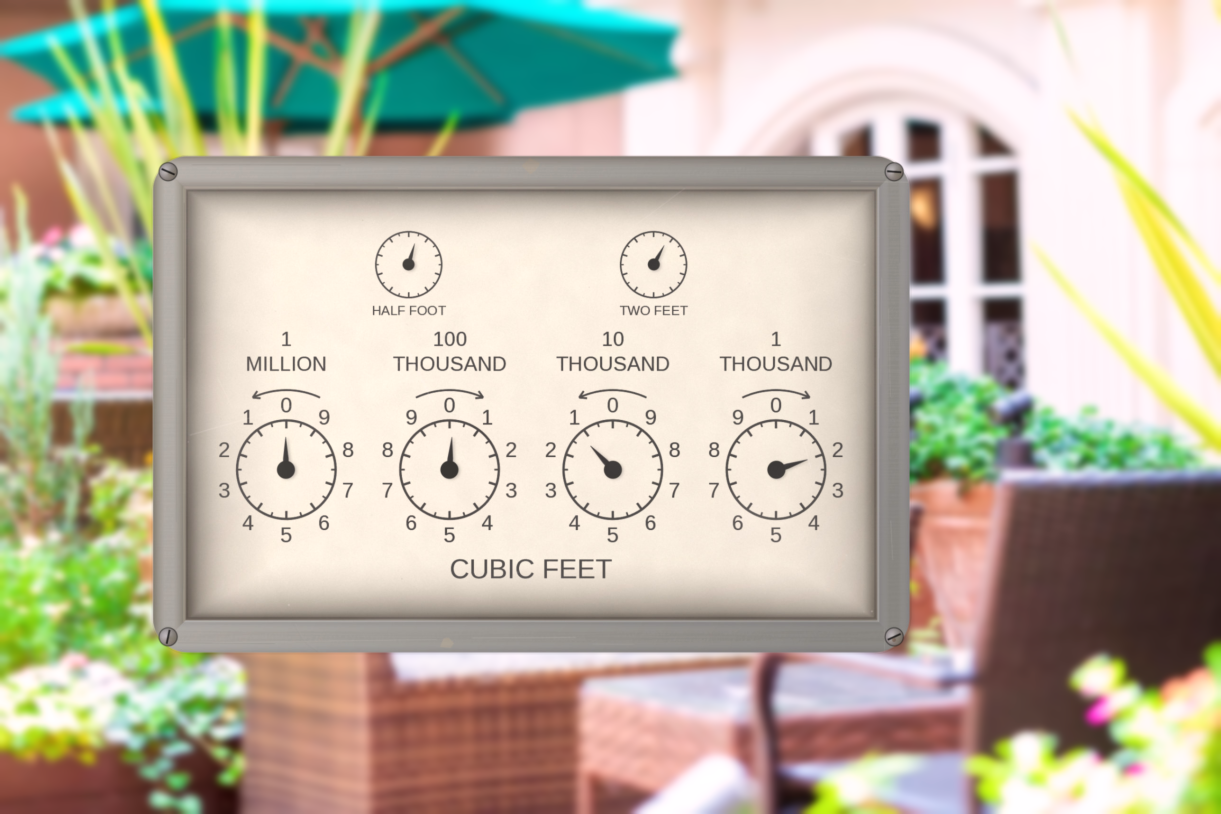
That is ft³ 1200
